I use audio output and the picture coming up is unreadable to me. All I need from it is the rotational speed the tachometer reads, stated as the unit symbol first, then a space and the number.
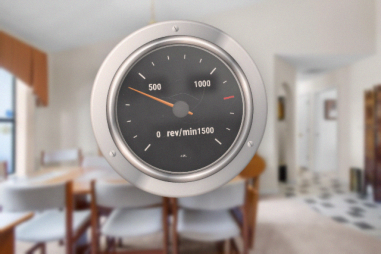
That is rpm 400
